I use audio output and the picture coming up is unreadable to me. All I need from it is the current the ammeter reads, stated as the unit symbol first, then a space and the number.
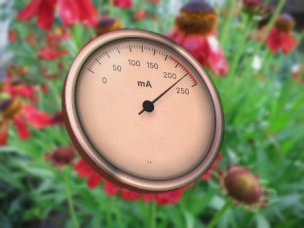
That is mA 225
